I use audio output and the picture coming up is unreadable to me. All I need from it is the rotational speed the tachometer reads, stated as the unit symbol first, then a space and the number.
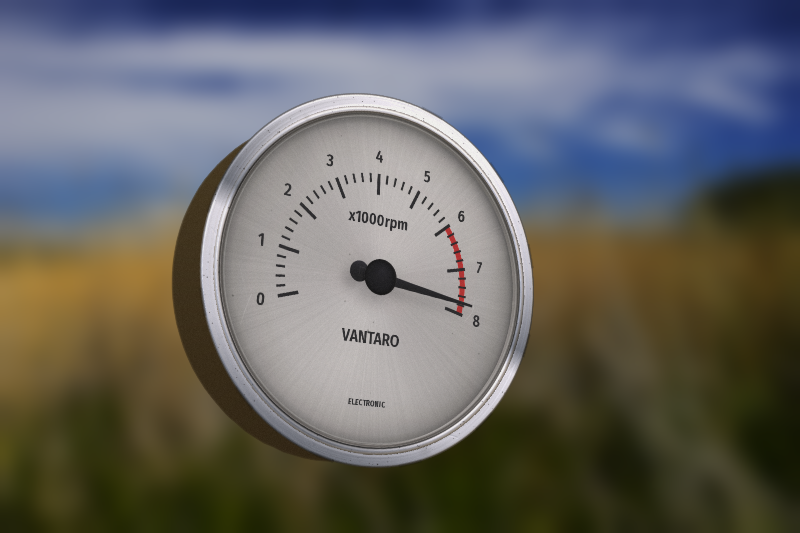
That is rpm 7800
